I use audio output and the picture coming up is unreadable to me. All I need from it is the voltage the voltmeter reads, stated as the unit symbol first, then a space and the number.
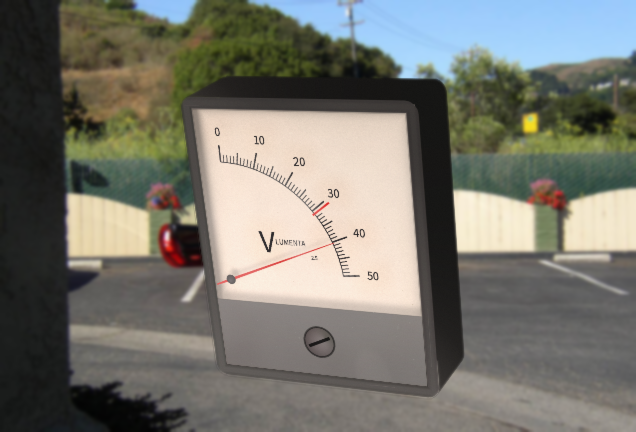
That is V 40
